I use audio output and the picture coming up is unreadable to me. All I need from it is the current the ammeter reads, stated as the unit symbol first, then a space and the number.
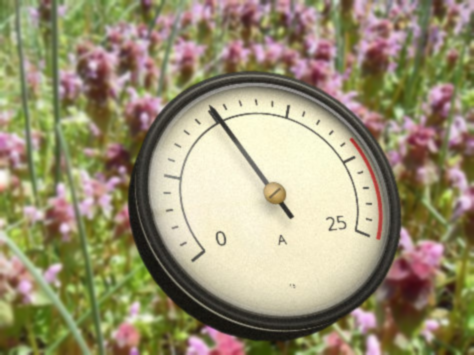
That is A 10
